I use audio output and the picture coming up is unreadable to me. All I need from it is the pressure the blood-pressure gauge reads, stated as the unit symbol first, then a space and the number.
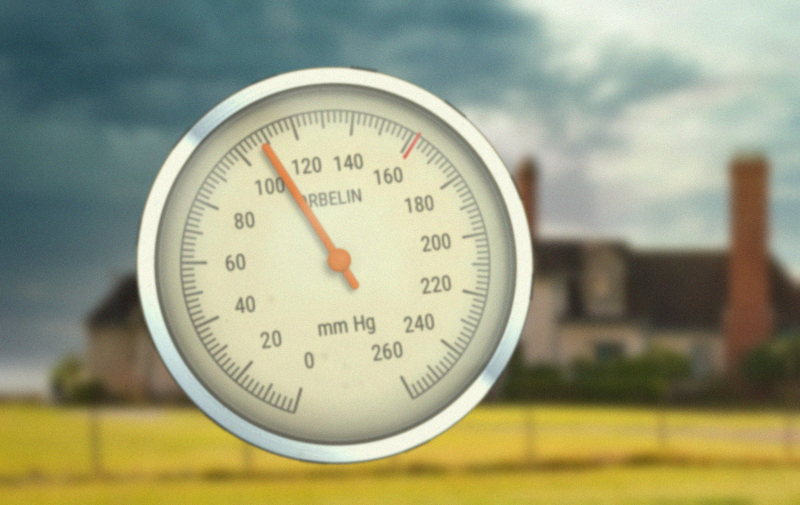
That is mmHg 108
